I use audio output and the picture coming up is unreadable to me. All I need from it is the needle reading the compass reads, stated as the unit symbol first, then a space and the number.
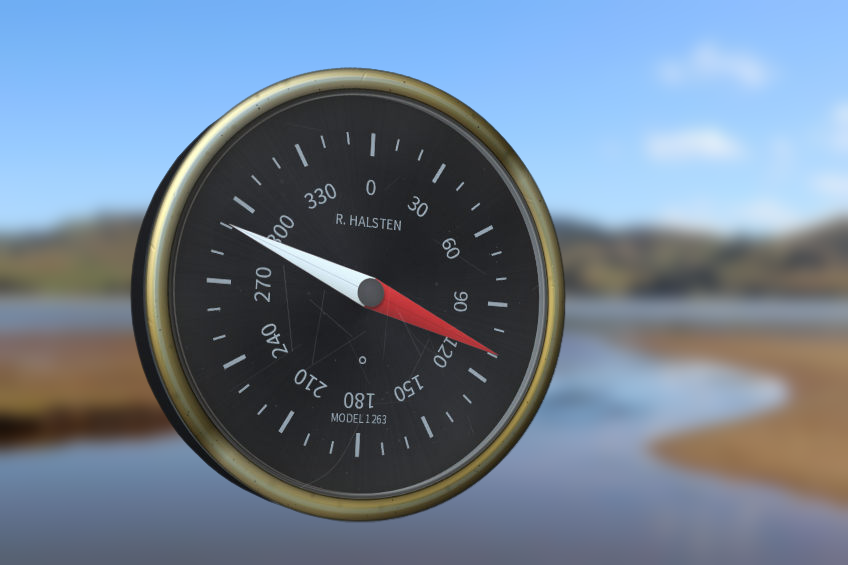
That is ° 110
